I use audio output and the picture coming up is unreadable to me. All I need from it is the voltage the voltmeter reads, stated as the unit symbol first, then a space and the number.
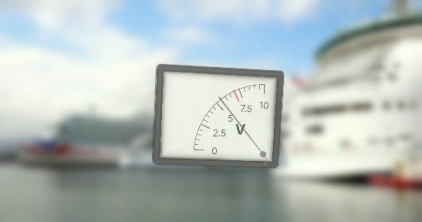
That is V 5.5
